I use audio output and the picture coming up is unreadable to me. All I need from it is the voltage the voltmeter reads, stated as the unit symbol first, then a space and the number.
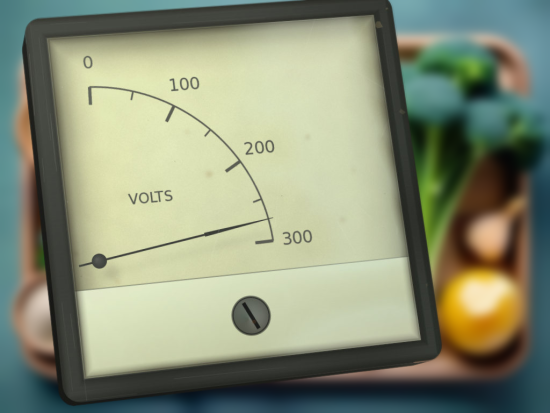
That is V 275
